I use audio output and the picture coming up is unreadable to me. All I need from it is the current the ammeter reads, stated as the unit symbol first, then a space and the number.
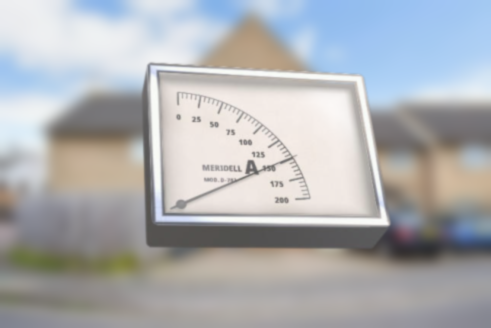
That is A 150
